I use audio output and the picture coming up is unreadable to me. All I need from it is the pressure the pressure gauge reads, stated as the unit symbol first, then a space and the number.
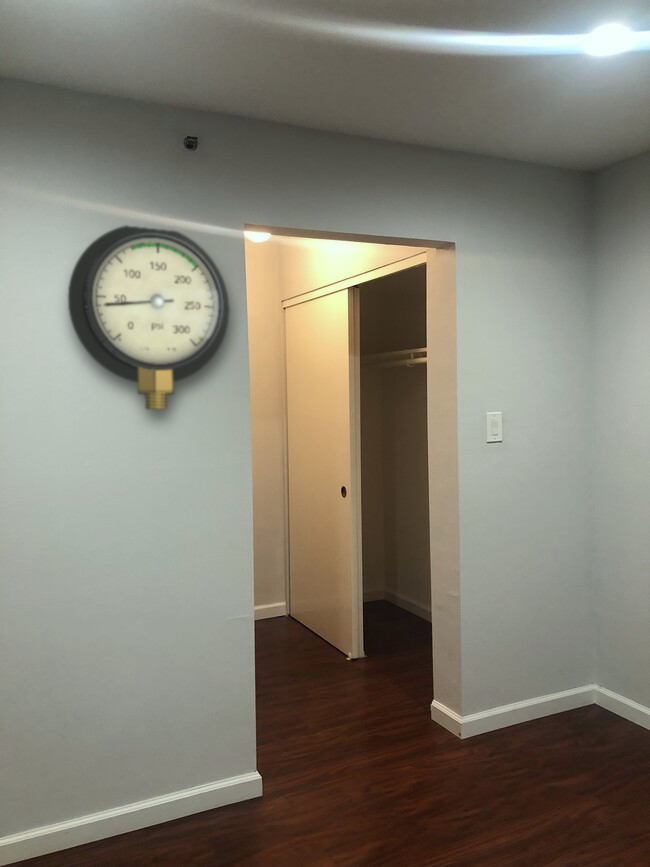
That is psi 40
